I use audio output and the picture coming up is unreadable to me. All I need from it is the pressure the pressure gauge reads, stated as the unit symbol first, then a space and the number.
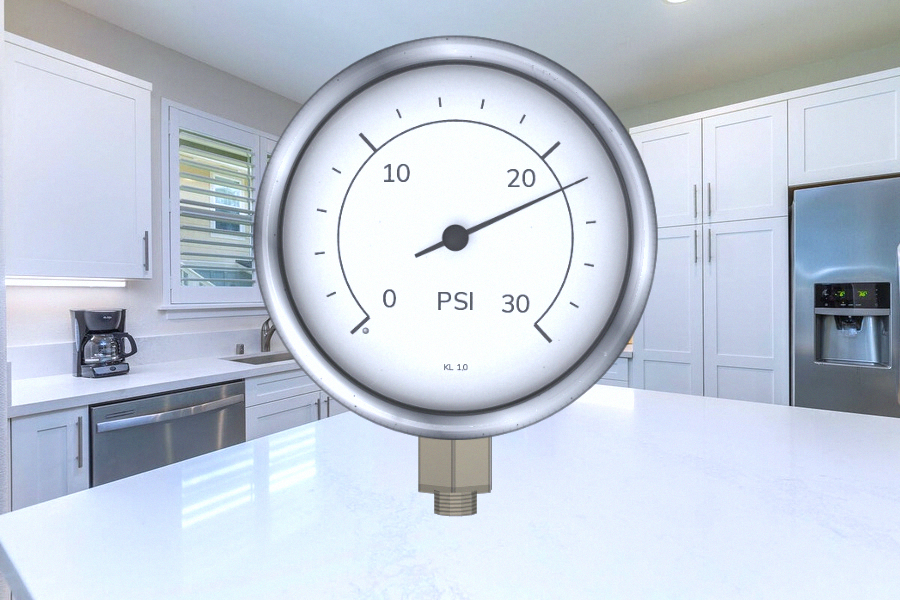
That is psi 22
